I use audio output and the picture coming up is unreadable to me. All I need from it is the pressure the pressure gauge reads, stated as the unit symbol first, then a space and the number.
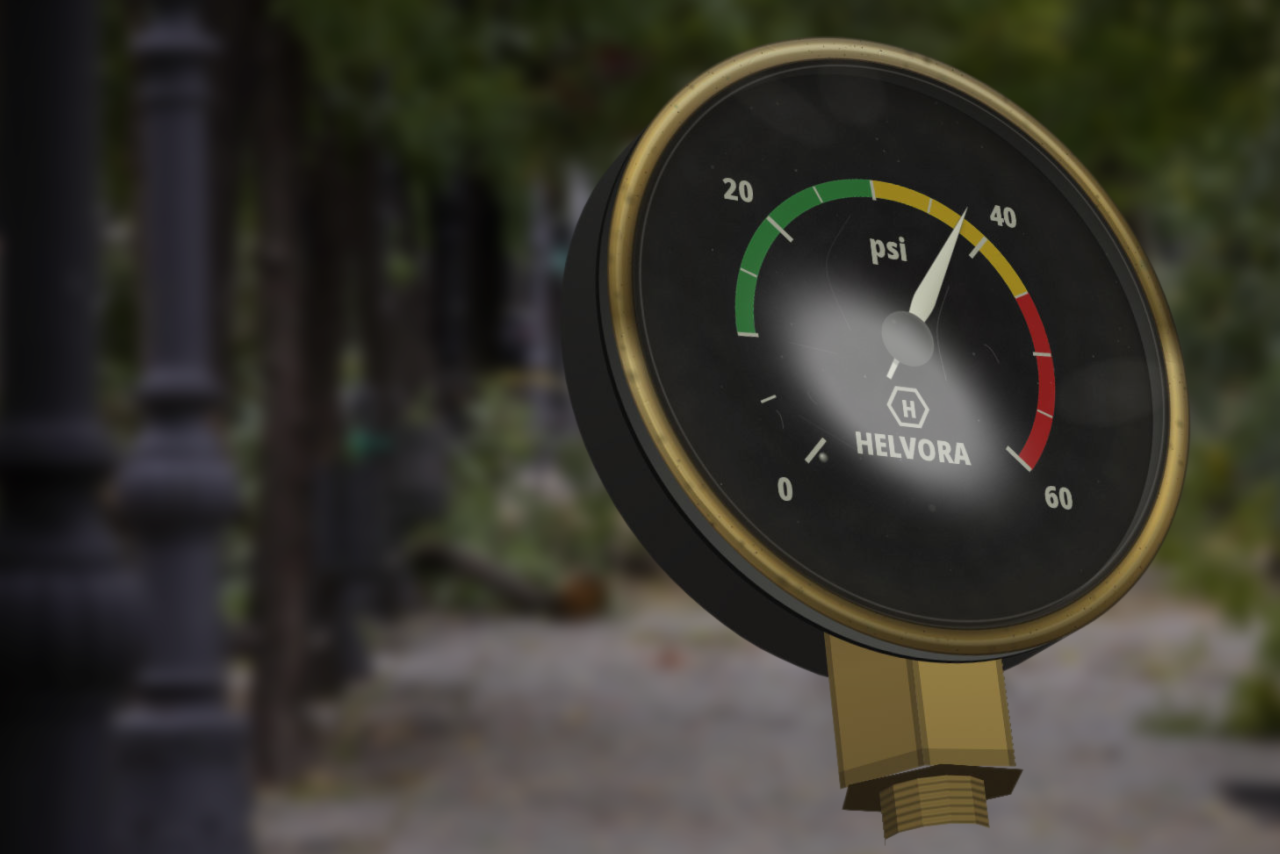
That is psi 37.5
